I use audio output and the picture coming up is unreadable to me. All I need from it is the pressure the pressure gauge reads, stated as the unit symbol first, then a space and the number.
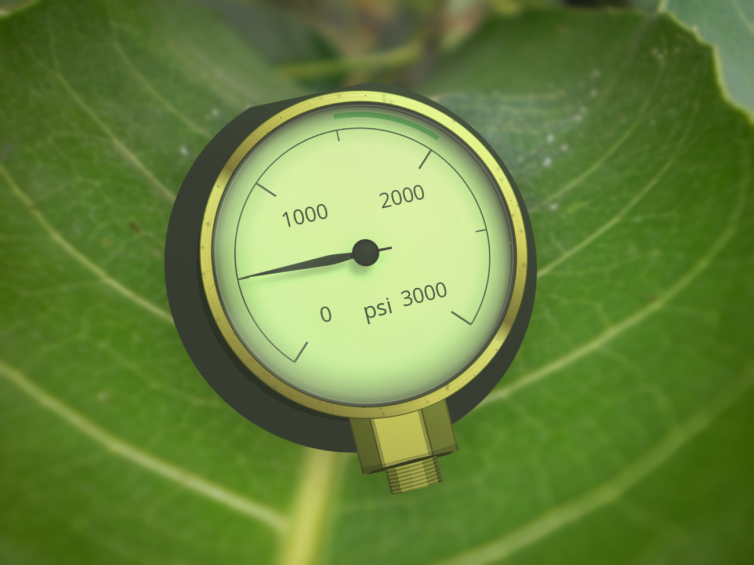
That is psi 500
